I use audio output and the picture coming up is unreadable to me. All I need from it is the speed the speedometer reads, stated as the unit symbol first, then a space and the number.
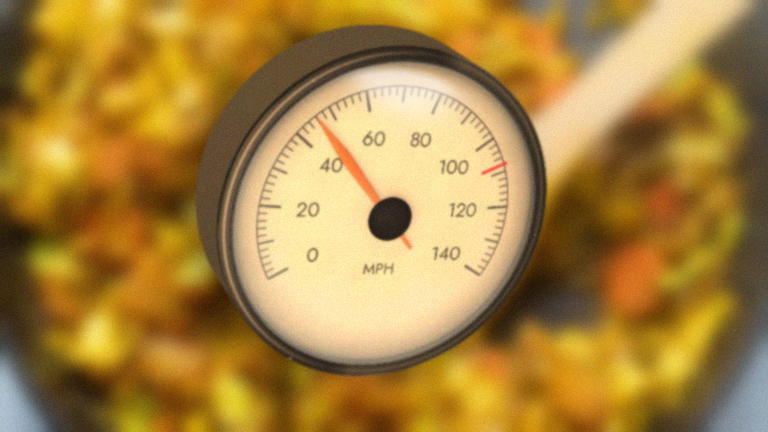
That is mph 46
